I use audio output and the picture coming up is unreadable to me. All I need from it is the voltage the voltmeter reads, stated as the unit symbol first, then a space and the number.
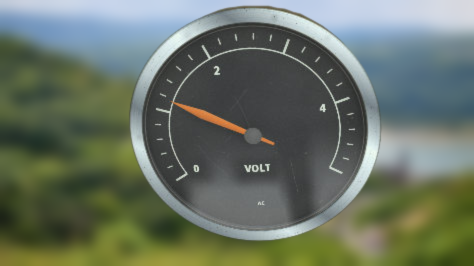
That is V 1.2
